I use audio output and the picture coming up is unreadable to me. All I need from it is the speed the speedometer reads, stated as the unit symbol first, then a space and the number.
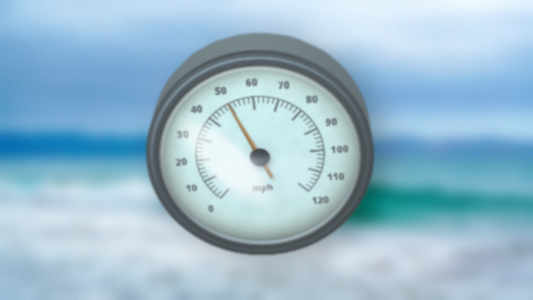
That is mph 50
